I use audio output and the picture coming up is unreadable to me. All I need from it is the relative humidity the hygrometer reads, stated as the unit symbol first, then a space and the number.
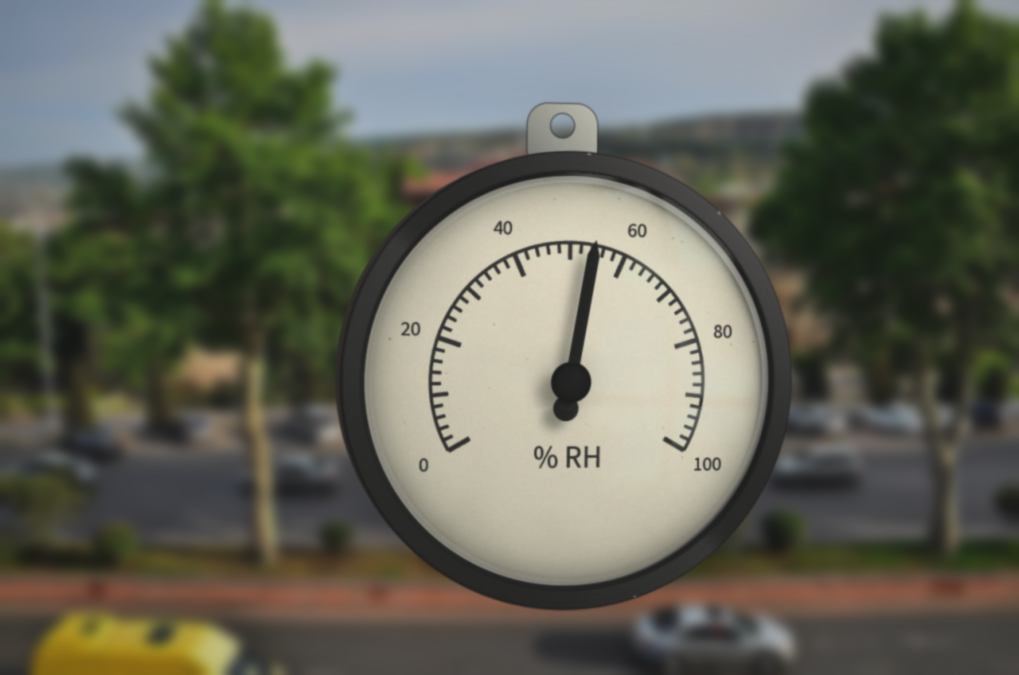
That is % 54
